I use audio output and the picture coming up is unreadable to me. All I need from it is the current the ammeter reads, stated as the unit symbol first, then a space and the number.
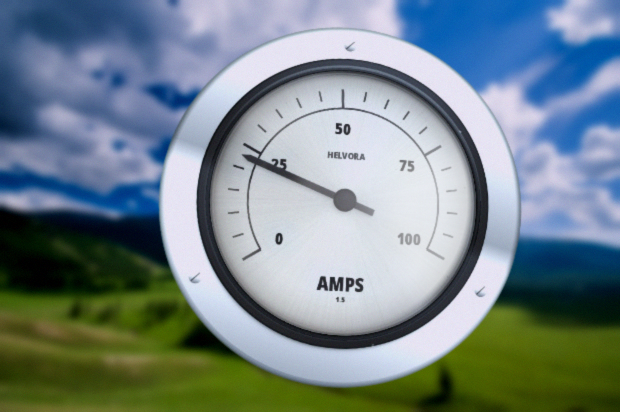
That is A 22.5
